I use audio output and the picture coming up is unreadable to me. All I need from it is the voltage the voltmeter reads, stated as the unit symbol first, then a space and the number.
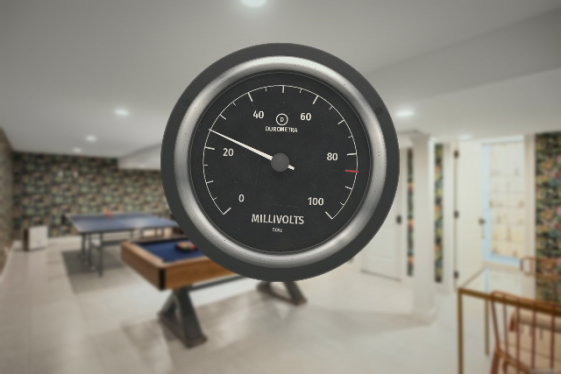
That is mV 25
